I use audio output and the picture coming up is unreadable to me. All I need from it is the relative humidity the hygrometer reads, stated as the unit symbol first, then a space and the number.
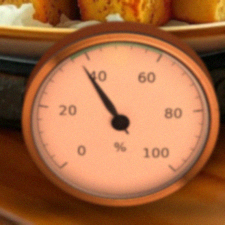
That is % 38
